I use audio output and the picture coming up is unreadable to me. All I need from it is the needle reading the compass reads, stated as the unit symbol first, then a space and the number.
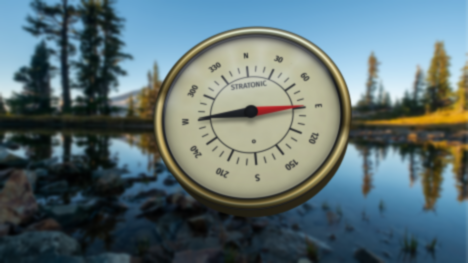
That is ° 90
